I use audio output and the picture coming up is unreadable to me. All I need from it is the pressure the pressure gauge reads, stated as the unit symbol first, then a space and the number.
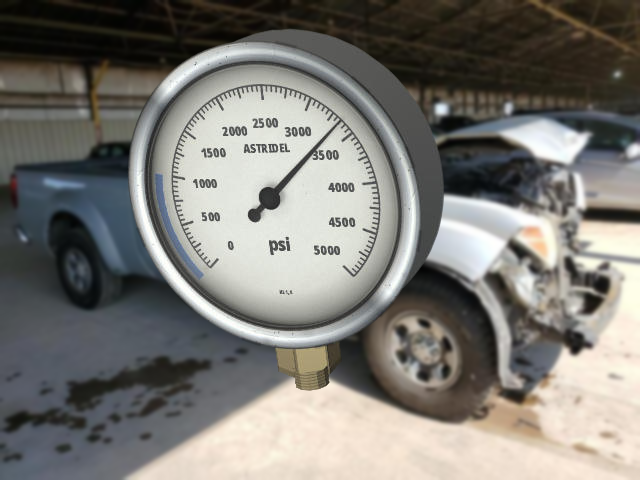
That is psi 3350
